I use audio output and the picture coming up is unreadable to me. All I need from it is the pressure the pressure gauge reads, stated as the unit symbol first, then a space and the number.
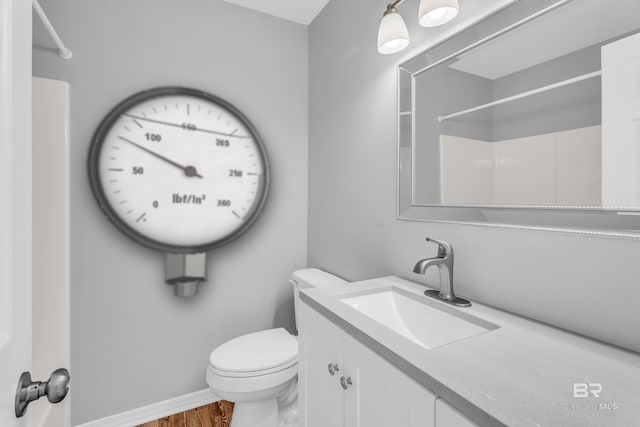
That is psi 80
